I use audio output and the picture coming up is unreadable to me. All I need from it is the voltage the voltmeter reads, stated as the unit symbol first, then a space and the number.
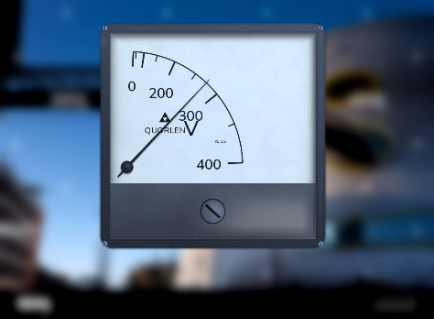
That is V 275
